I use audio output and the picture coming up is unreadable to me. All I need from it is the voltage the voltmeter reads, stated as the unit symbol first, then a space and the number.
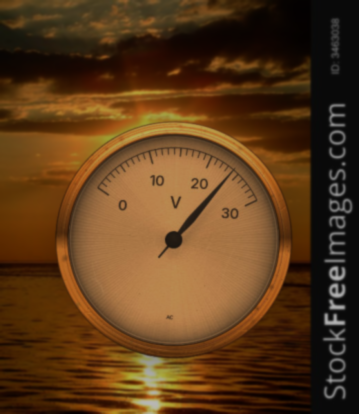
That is V 24
